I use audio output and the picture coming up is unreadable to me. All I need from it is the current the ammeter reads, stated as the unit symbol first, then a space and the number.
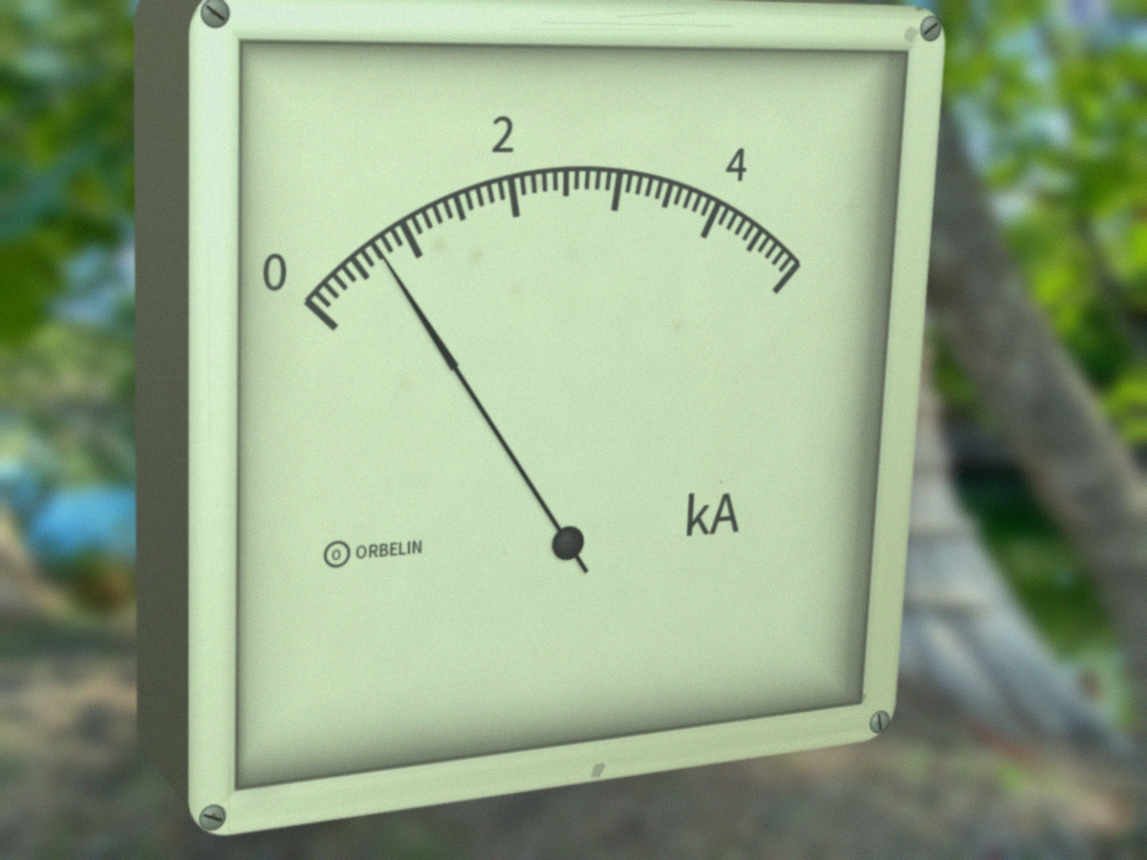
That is kA 0.7
